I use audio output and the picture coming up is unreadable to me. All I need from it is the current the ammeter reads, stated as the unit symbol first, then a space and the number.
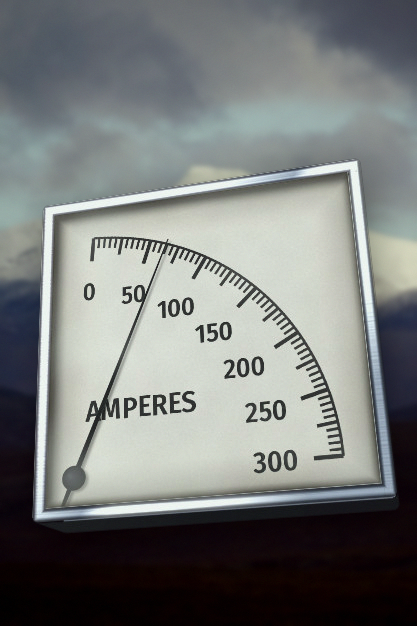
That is A 65
